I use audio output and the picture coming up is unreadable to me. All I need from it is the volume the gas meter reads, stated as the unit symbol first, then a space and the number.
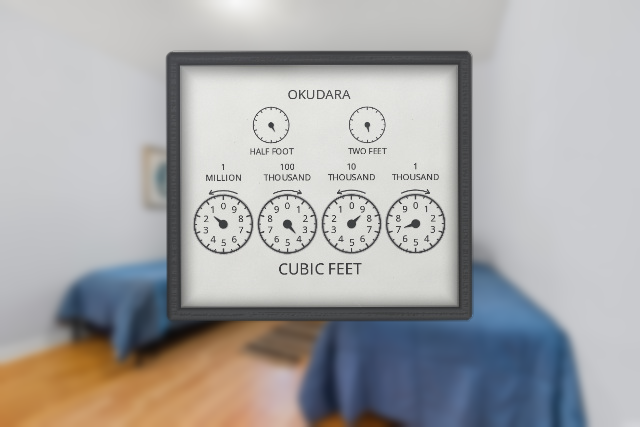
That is ft³ 138700
